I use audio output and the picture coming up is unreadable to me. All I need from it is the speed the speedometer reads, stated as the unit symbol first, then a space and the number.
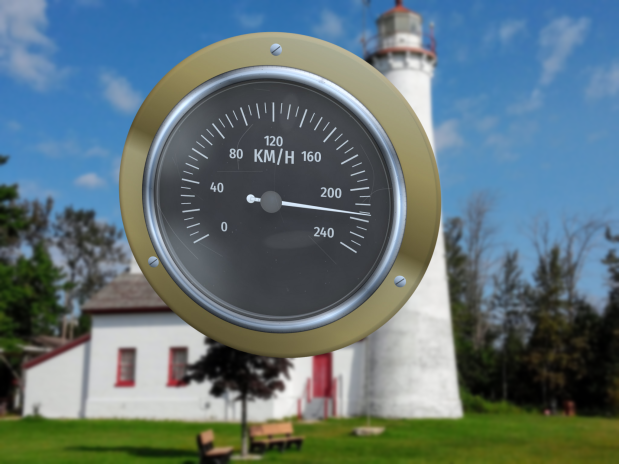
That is km/h 215
